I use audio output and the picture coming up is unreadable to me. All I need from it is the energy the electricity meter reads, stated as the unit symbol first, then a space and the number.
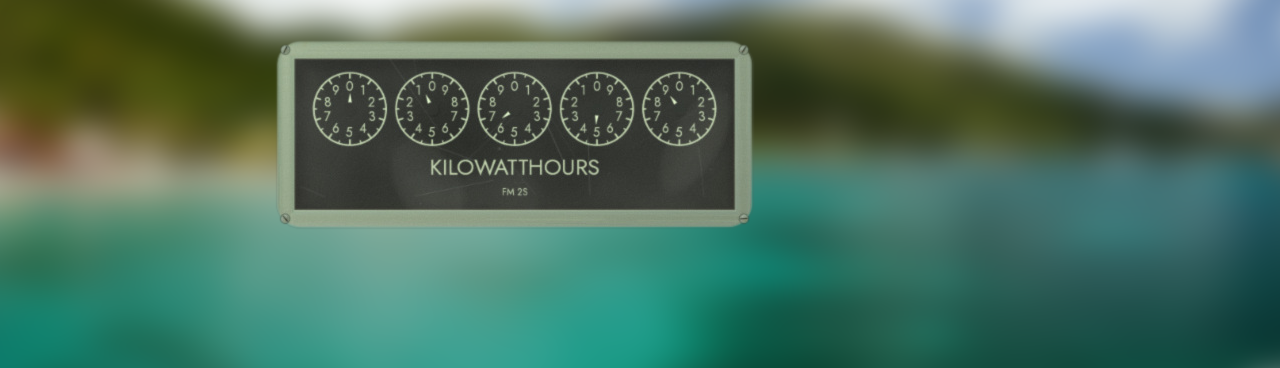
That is kWh 649
